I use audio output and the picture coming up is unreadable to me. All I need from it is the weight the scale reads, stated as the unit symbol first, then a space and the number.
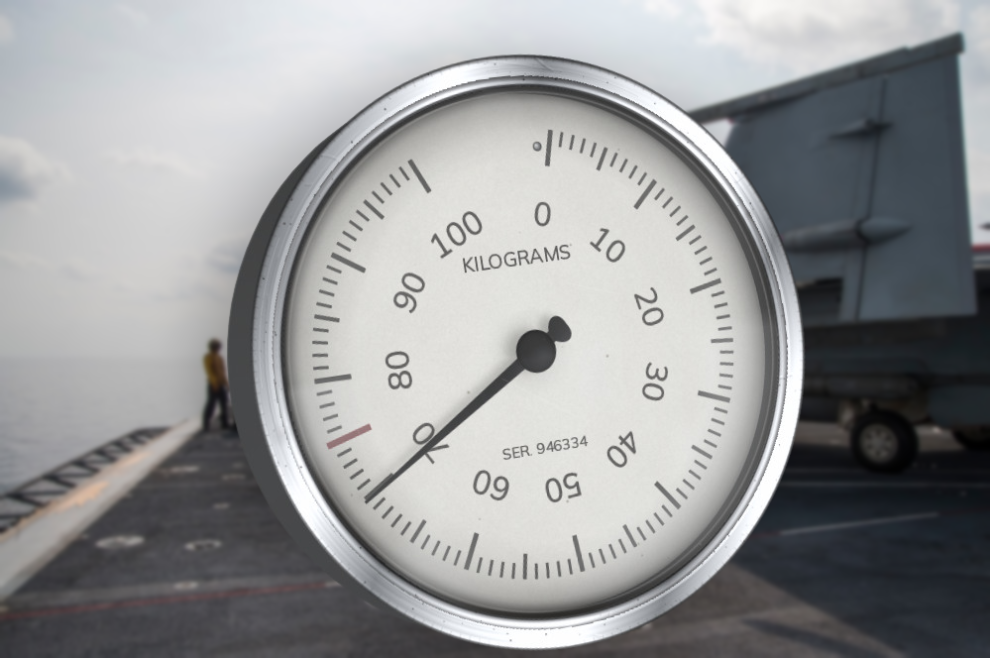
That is kg 70
